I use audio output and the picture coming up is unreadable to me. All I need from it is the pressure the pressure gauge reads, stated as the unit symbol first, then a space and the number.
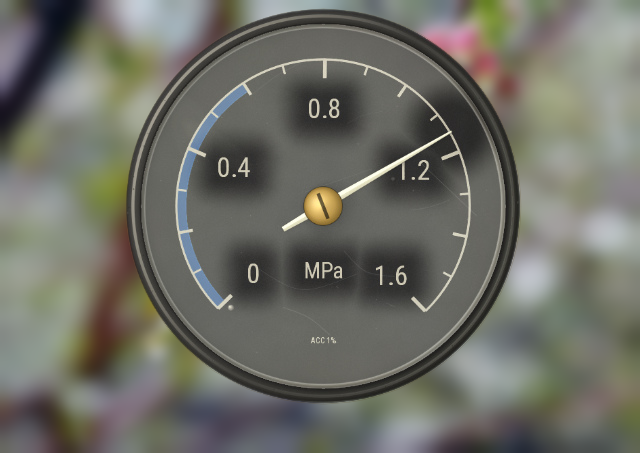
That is MPa 1.15
